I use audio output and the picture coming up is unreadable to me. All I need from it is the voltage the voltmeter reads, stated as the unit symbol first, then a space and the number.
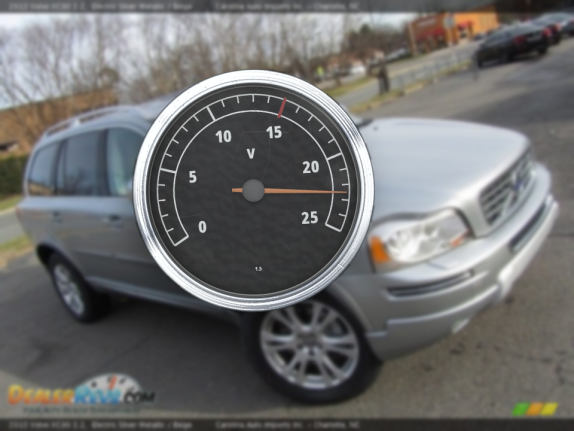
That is V 22.5
